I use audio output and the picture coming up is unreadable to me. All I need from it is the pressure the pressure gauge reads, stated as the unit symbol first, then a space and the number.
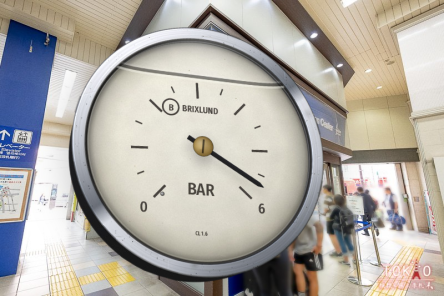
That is bar 5.75
